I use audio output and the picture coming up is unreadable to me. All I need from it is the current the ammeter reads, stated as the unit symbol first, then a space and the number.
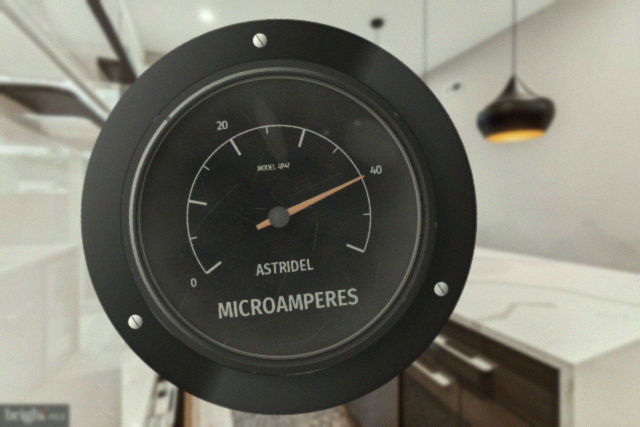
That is µA 40
